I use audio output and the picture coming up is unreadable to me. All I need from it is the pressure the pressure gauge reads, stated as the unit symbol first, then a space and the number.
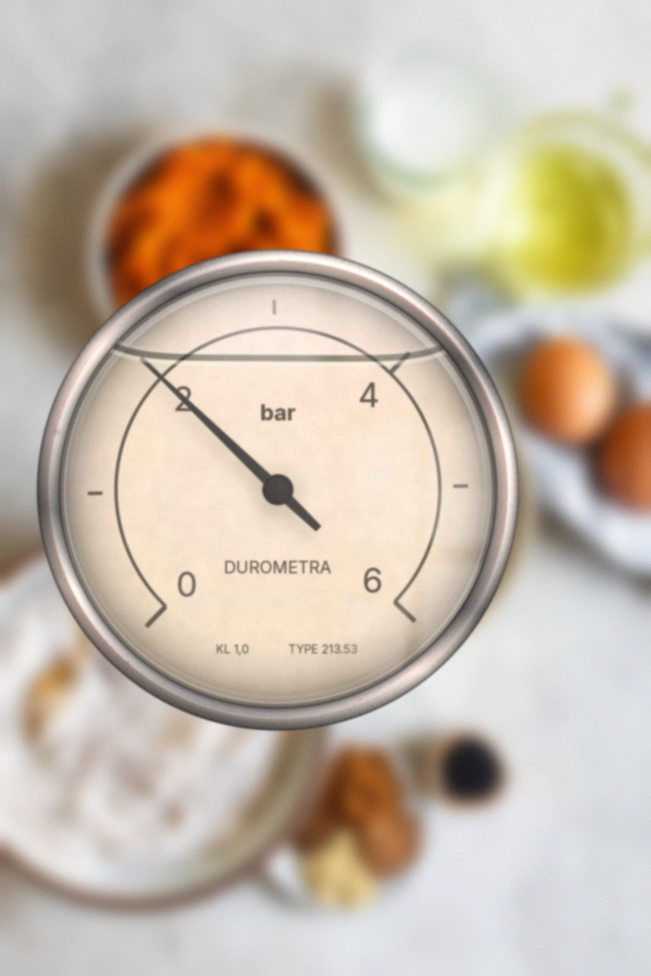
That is bar 2
